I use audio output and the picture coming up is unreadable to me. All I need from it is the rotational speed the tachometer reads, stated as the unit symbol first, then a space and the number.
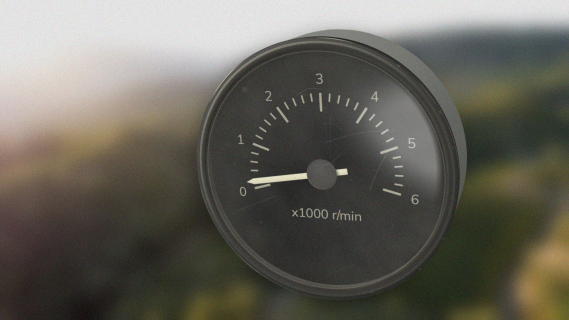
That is rpm 200
